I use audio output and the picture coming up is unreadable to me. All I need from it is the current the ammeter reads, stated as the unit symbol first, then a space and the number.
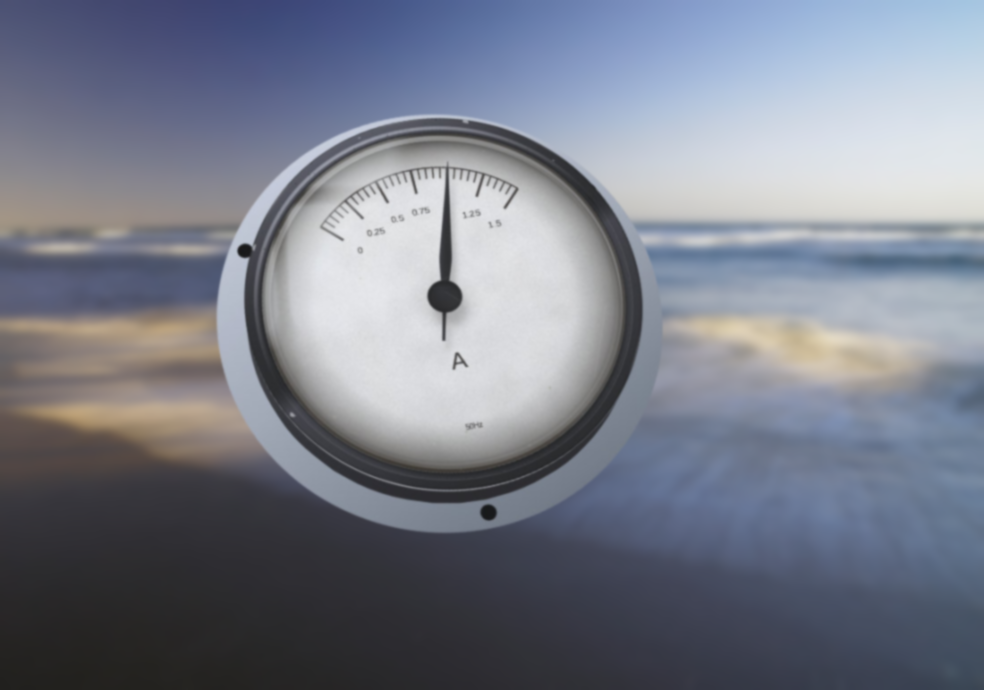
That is A 1
